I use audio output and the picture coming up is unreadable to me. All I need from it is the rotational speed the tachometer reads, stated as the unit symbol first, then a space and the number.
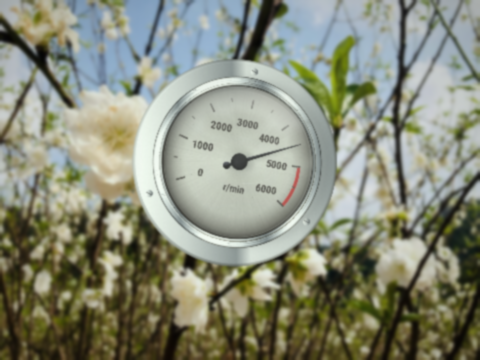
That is rpm 4500
